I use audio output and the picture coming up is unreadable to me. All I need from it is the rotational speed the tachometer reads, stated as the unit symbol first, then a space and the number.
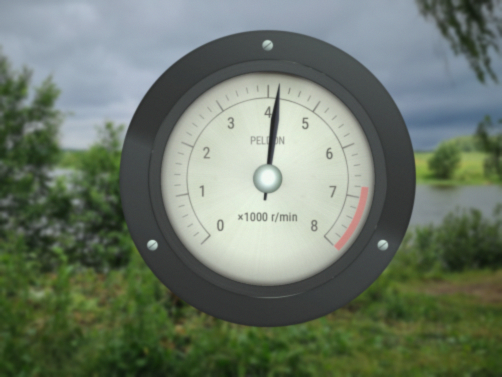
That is rpm 4200
